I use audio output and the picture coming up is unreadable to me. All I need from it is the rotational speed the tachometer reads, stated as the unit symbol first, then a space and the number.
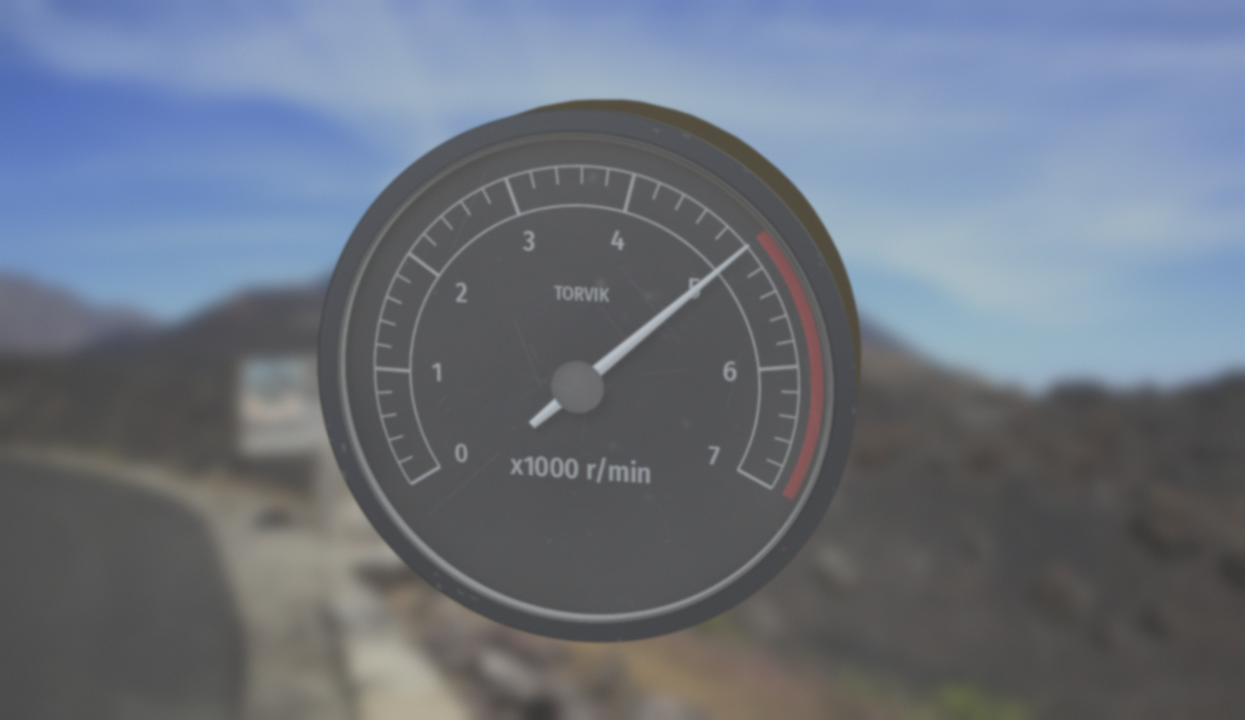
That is rpm 5000
